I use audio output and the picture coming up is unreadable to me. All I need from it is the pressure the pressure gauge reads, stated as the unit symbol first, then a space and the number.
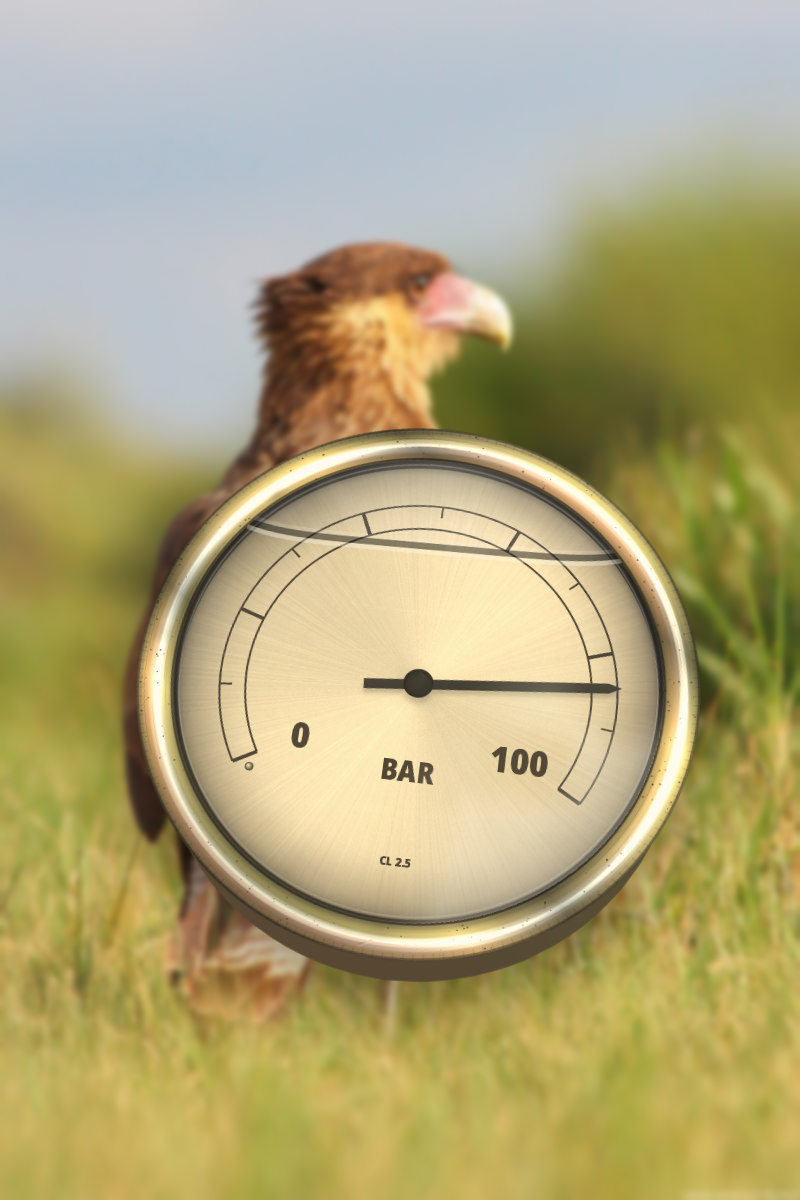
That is bar 85
